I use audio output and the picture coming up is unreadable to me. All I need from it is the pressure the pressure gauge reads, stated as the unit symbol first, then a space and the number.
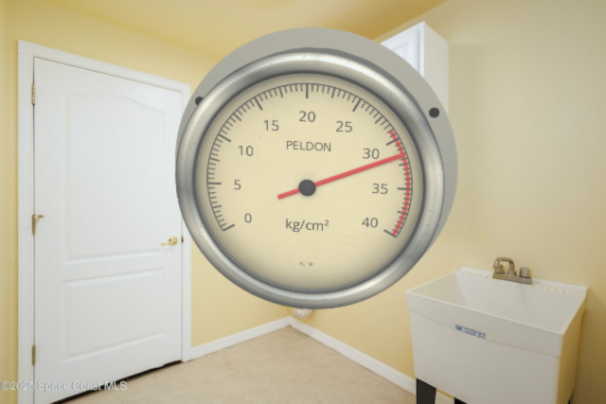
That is kg/cm² 31.5
